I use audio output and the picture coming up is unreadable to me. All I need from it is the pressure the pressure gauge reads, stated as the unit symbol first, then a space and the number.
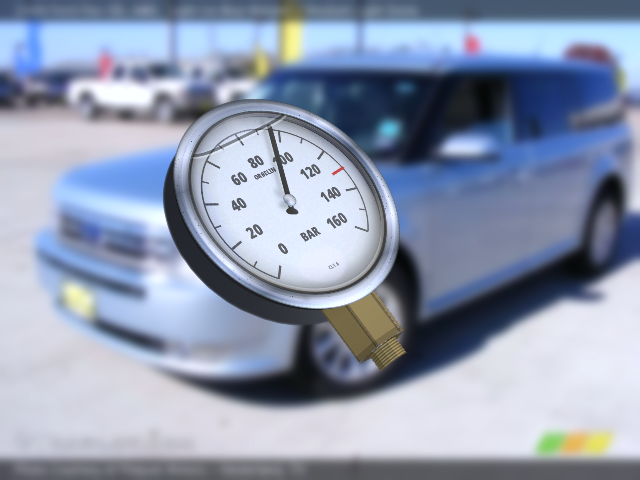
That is bar 95
